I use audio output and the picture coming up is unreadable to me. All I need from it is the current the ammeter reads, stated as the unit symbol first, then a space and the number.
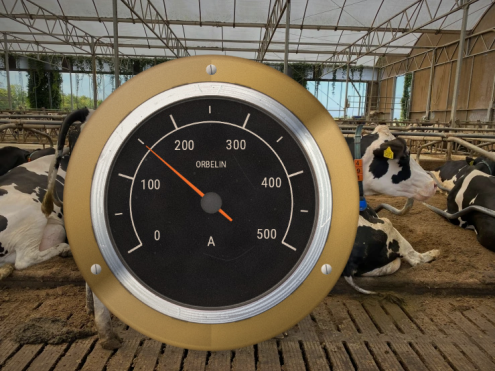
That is A 150
